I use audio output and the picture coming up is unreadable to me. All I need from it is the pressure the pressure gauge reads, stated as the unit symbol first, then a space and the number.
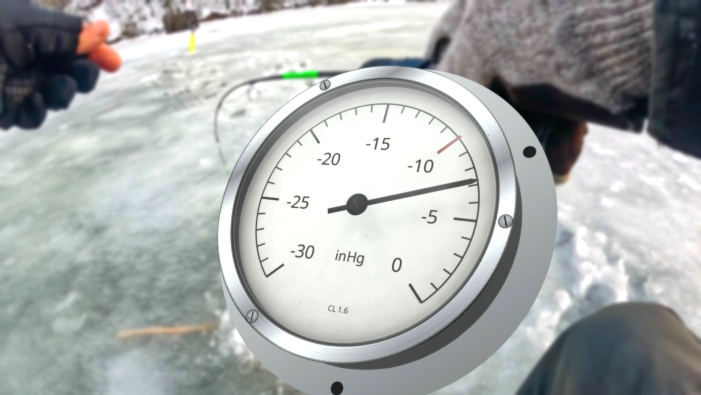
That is inHg -7
